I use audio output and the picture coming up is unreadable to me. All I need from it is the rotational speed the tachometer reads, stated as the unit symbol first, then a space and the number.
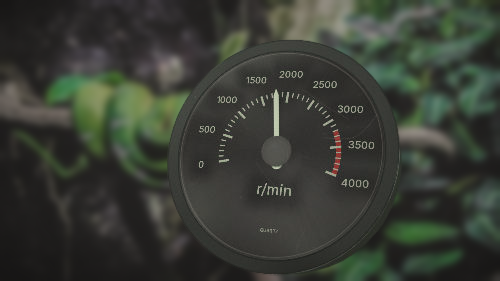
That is rpm 1800
